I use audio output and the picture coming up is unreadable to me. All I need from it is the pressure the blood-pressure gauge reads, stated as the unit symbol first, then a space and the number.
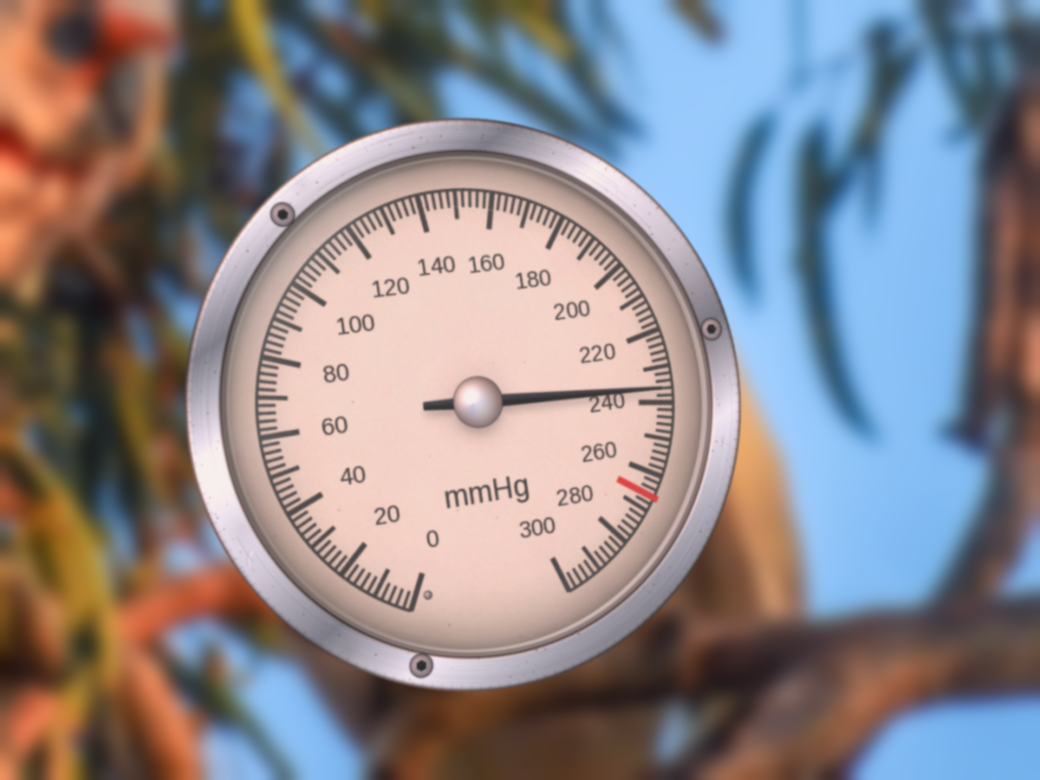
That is mmHg 236
